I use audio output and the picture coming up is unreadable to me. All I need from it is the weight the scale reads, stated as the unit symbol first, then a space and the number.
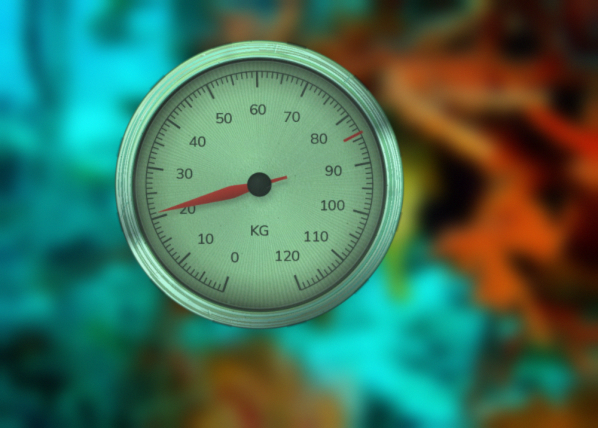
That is kg 21
